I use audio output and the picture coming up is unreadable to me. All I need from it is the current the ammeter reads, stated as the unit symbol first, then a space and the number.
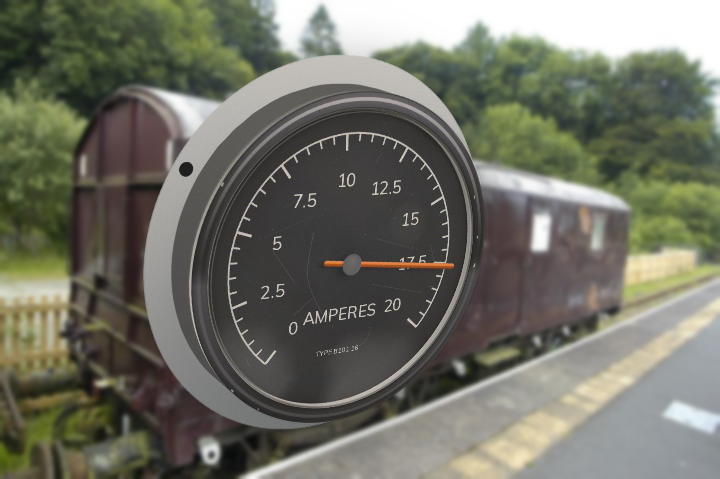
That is A 17.5
